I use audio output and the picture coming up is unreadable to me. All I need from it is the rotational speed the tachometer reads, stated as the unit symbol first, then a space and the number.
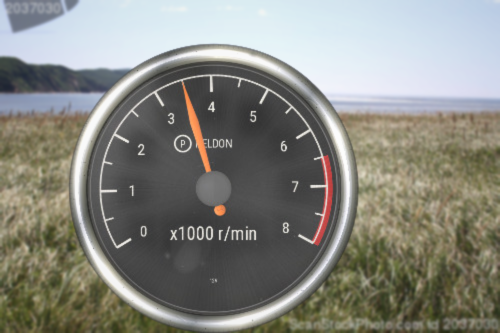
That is rpm 3500
